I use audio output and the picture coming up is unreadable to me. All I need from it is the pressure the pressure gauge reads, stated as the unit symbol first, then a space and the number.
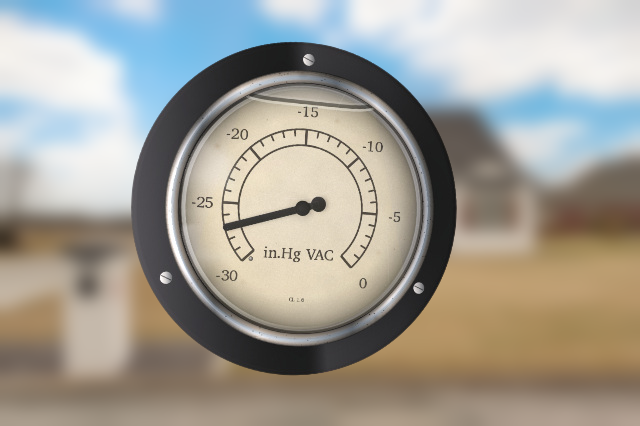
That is inHg -27
